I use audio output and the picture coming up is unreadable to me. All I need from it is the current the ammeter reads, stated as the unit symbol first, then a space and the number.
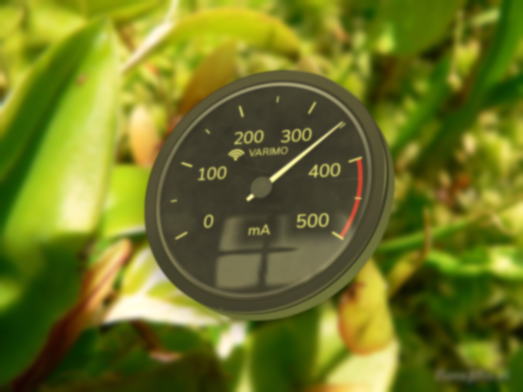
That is mA 350
